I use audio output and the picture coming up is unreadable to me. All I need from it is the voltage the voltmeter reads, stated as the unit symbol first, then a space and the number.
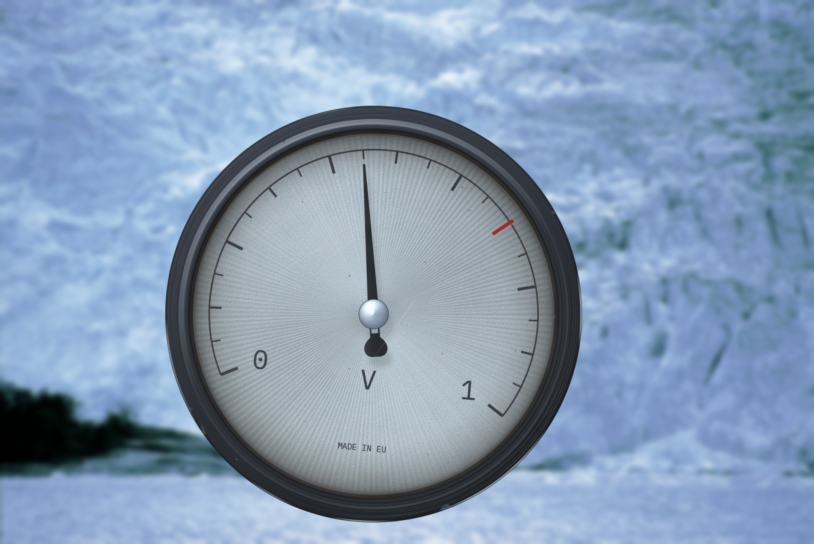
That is V 0.45
